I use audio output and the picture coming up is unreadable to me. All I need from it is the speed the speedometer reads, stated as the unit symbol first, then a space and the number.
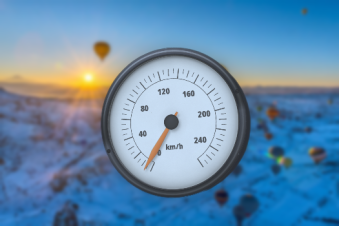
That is km/h 5
